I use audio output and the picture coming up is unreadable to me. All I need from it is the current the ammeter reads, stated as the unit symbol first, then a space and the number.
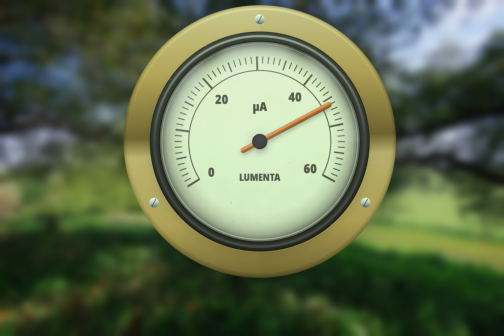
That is µA 46
